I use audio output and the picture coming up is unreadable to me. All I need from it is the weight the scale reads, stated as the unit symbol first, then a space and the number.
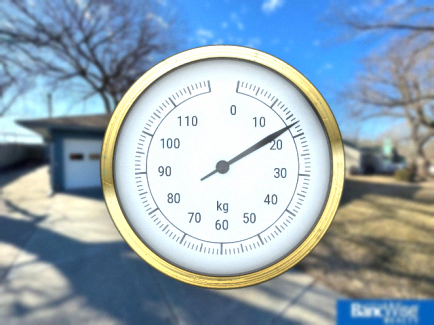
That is kg 17
